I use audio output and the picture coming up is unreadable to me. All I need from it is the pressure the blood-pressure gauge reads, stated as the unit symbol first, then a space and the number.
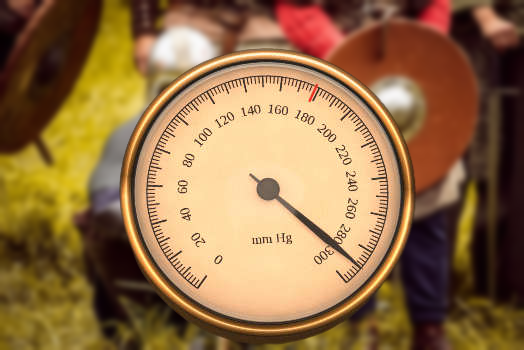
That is mmHg 290
